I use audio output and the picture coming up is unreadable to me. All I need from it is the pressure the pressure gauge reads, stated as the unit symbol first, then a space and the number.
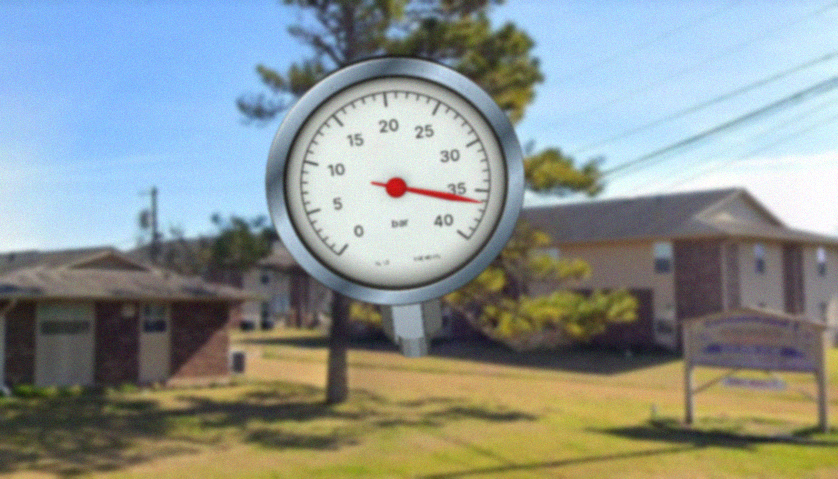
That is bar 36
